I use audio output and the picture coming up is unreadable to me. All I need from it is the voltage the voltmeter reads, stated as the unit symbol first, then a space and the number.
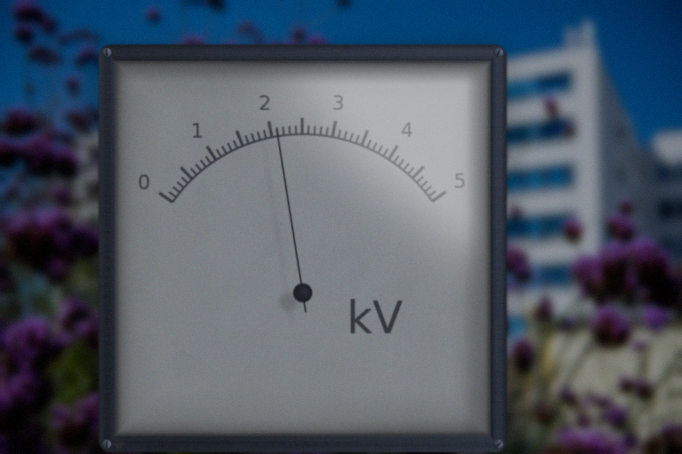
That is kV 2.1
